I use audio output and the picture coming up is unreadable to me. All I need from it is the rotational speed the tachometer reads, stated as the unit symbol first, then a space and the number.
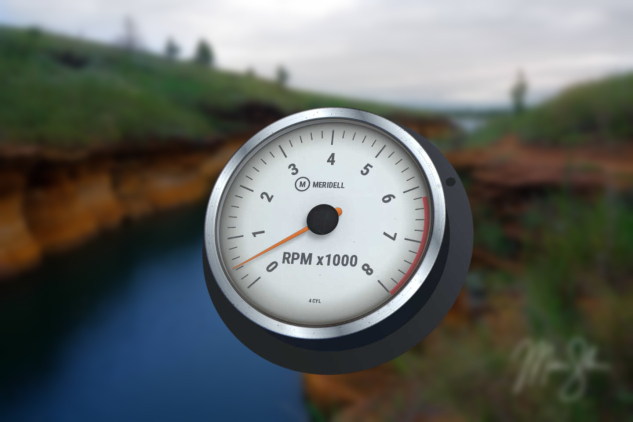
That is rpm 400
